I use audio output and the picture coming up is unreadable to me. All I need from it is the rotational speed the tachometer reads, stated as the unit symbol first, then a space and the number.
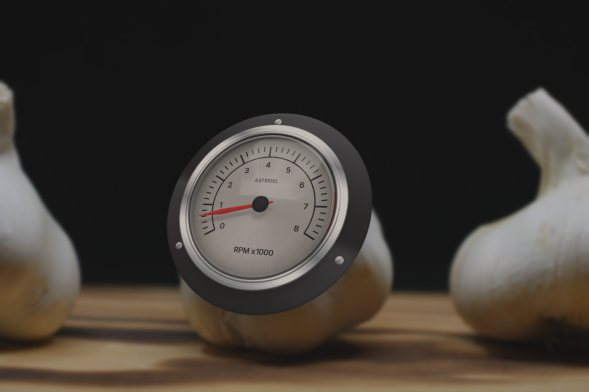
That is rpm 600
